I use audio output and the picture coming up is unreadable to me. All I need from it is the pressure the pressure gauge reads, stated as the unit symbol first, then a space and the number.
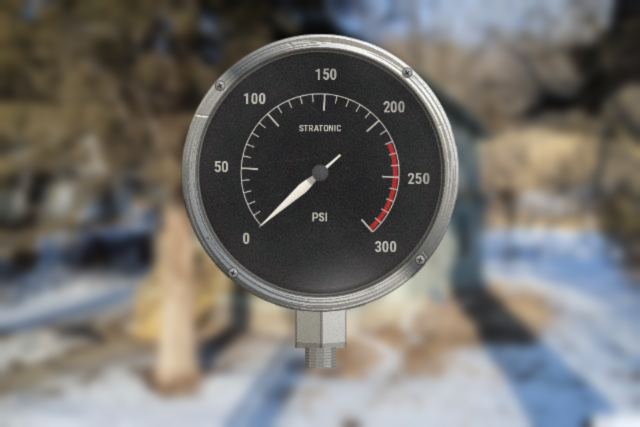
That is psi 0
